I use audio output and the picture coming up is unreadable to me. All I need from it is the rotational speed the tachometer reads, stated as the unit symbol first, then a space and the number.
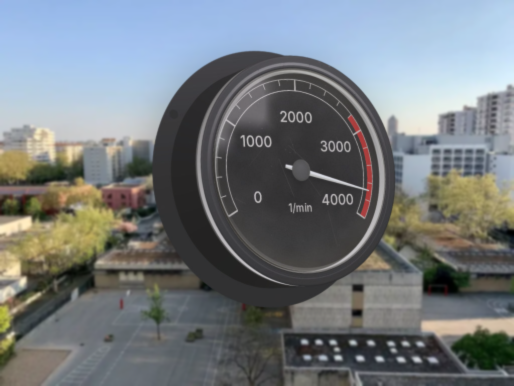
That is rpm 3700
